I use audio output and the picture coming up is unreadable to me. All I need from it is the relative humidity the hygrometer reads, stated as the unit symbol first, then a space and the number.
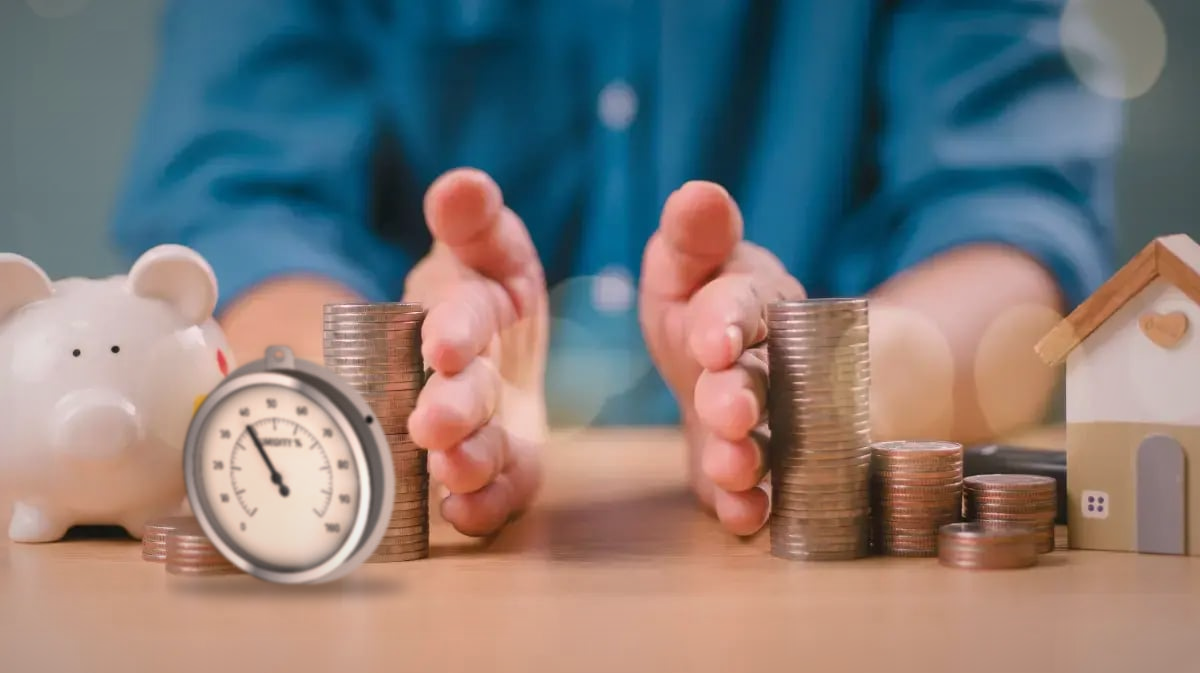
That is % 40
